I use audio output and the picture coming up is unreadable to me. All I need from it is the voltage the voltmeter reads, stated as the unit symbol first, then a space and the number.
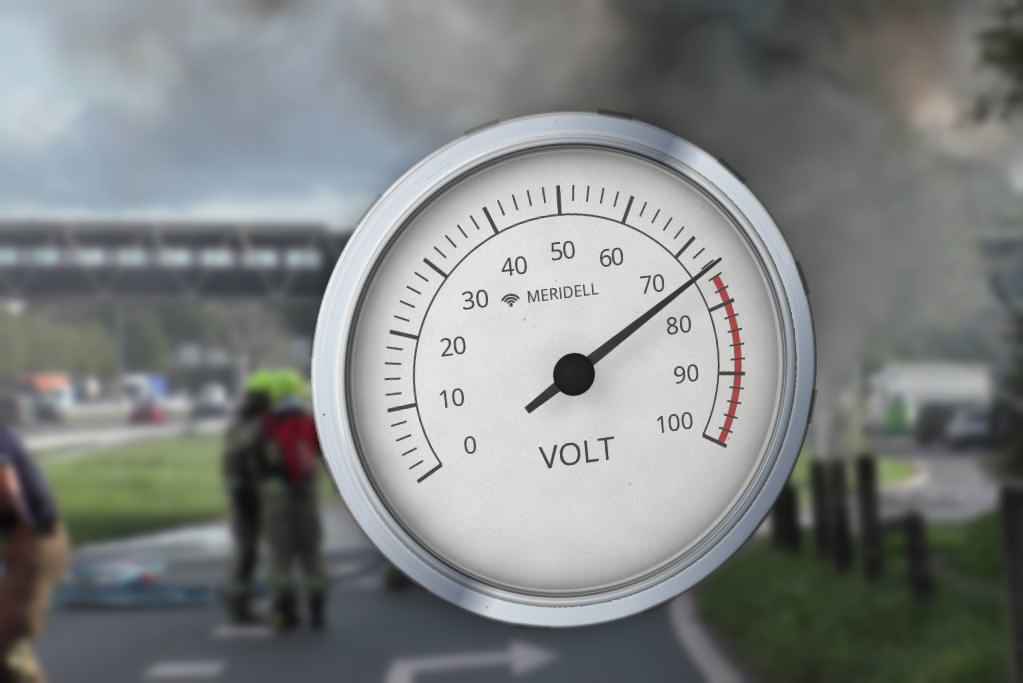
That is V 74
